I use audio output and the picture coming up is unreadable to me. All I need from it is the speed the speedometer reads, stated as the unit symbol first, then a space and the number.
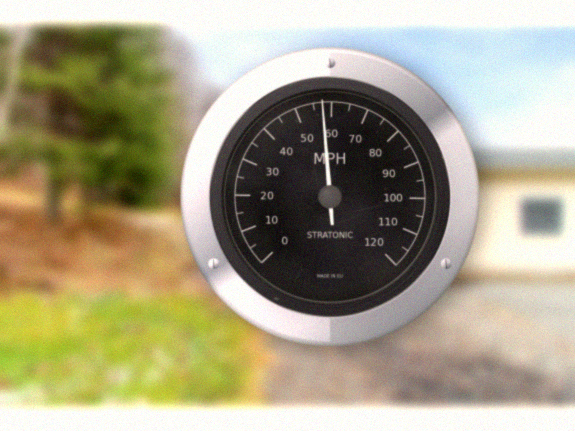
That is mph 57.5
